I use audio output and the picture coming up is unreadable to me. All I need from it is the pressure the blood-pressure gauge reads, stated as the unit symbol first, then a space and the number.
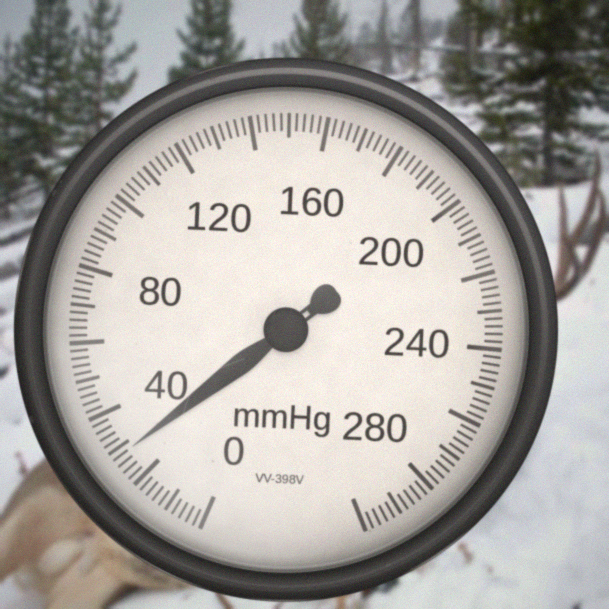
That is mmHg 28
